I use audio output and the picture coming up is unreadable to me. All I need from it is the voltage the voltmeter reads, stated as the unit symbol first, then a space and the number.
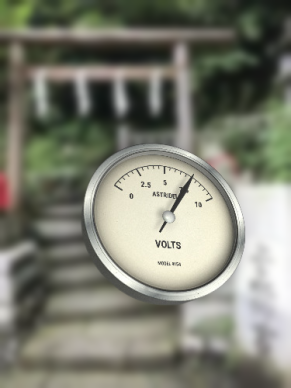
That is V 7.5
